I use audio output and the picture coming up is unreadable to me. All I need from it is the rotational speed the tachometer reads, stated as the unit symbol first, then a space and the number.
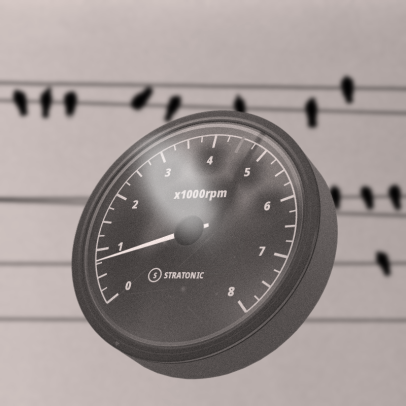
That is rpm 750
